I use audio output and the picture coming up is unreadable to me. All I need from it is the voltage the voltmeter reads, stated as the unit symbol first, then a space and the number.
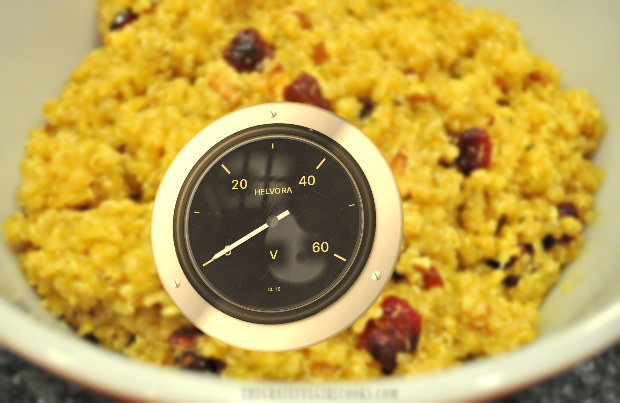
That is V 0
